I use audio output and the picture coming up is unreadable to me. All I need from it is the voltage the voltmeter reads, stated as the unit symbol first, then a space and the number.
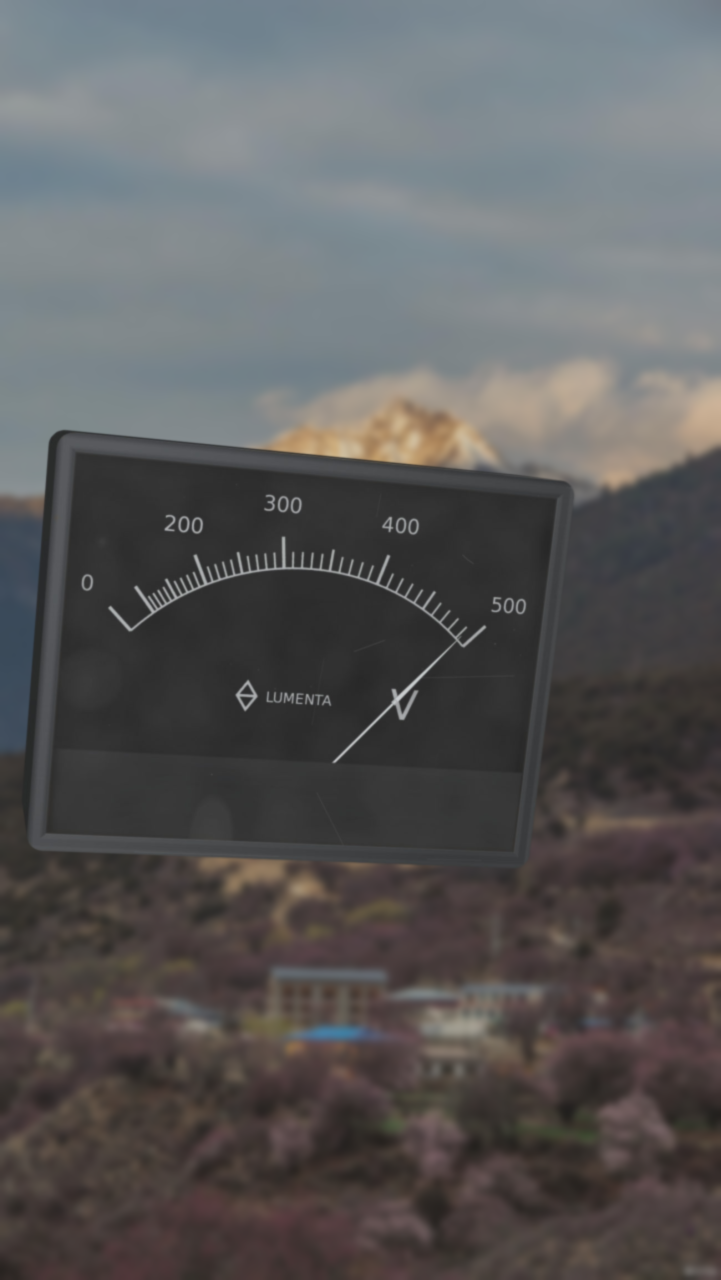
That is V 490
